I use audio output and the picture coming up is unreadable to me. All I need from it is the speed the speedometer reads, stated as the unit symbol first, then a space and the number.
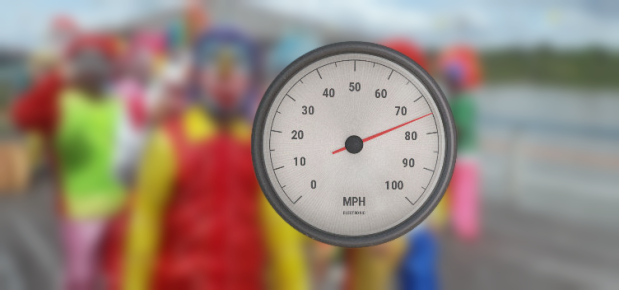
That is mph 75
